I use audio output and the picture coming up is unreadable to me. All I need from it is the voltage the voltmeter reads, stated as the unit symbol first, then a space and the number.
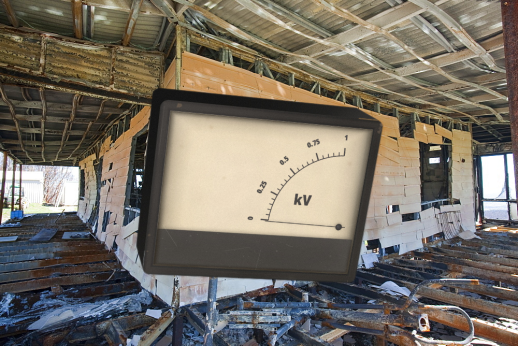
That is kV 0
